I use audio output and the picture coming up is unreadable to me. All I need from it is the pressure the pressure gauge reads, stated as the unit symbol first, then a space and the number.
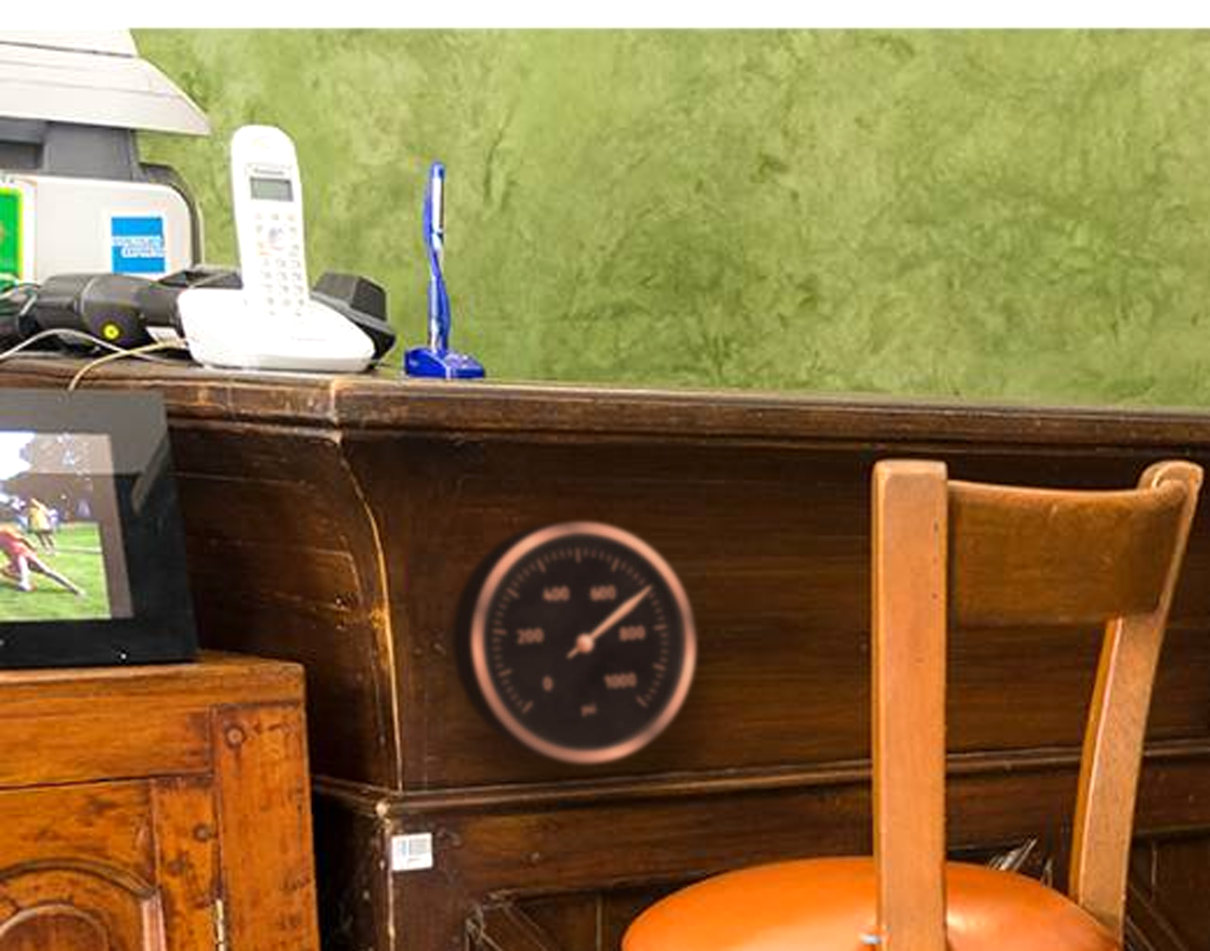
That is psi 700
